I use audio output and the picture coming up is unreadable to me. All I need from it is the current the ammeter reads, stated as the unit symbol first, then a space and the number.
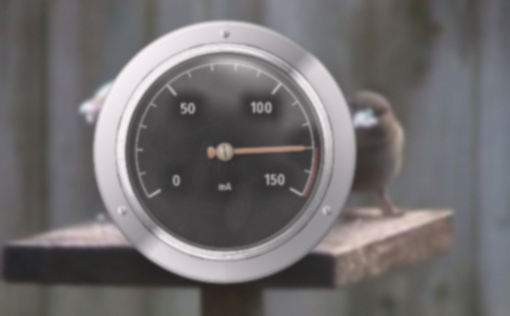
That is mA 130
